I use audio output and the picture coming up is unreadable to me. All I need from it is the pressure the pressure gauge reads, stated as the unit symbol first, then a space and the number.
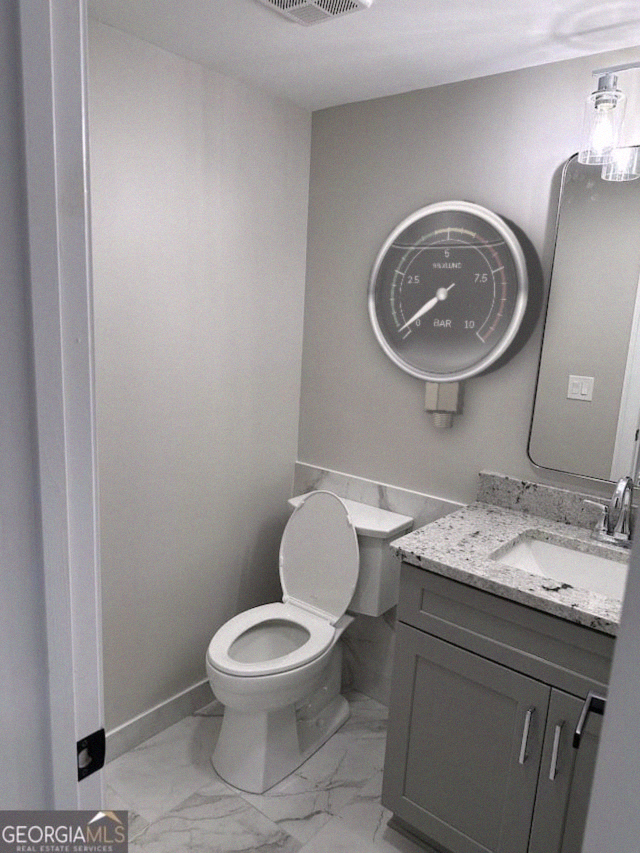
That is bar 0.25
